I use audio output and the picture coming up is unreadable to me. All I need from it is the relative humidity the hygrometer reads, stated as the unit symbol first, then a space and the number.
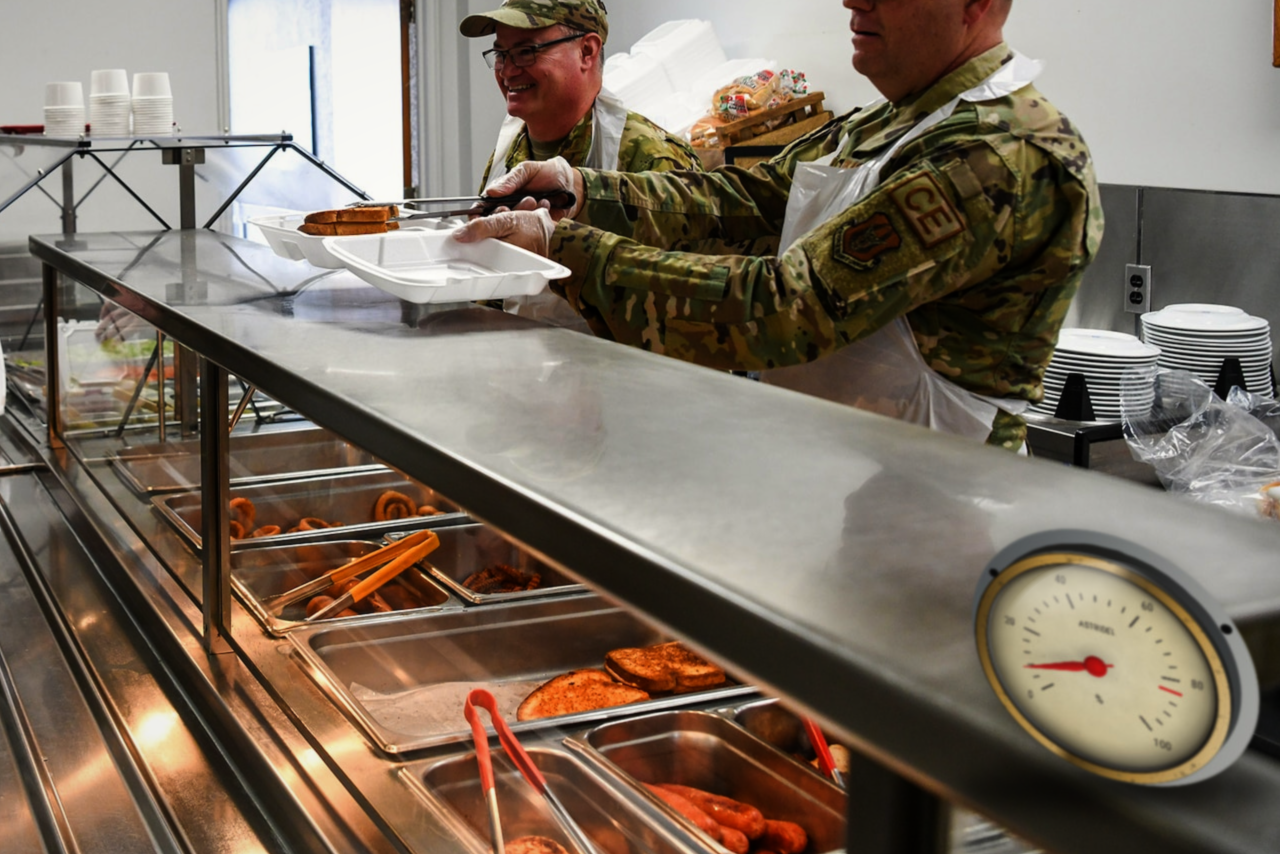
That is % 8
